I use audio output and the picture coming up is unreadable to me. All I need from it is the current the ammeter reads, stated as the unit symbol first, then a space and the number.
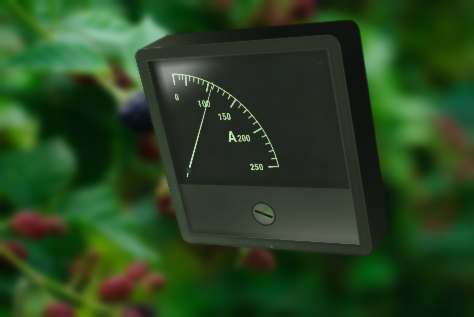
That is A 110
